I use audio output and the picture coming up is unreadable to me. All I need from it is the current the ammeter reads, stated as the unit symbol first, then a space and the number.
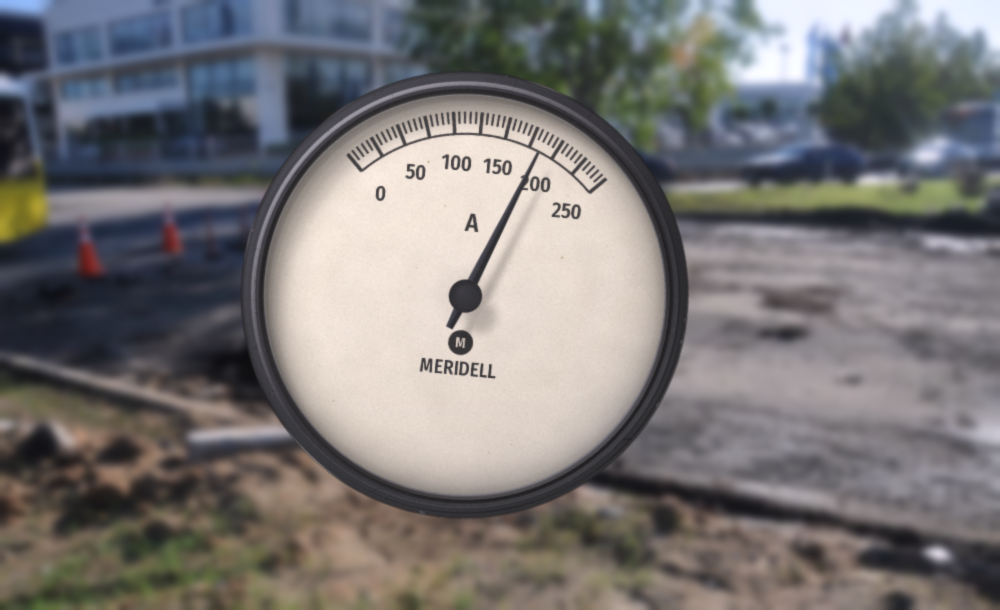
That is A 185
